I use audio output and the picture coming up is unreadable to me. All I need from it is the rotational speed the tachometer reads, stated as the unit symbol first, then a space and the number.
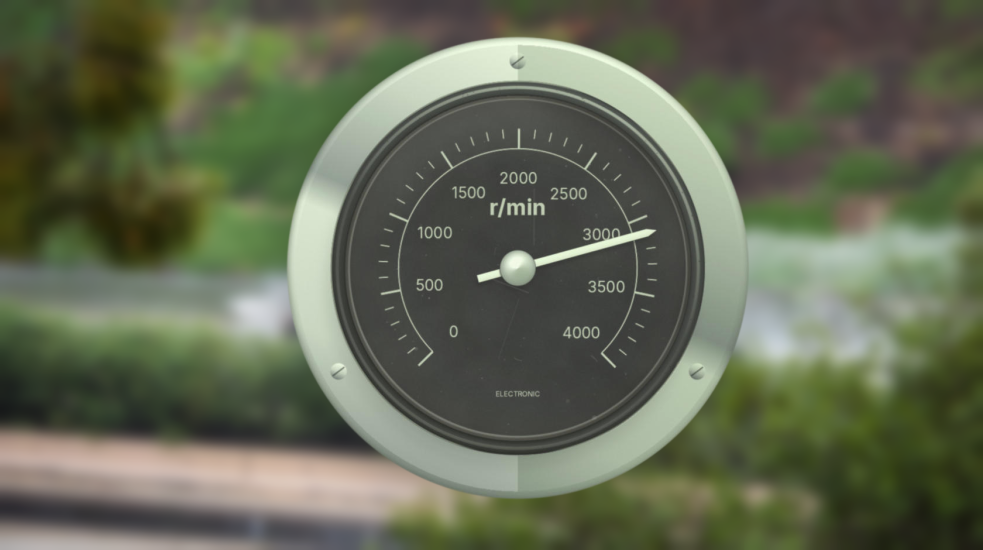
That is rpm 3100
